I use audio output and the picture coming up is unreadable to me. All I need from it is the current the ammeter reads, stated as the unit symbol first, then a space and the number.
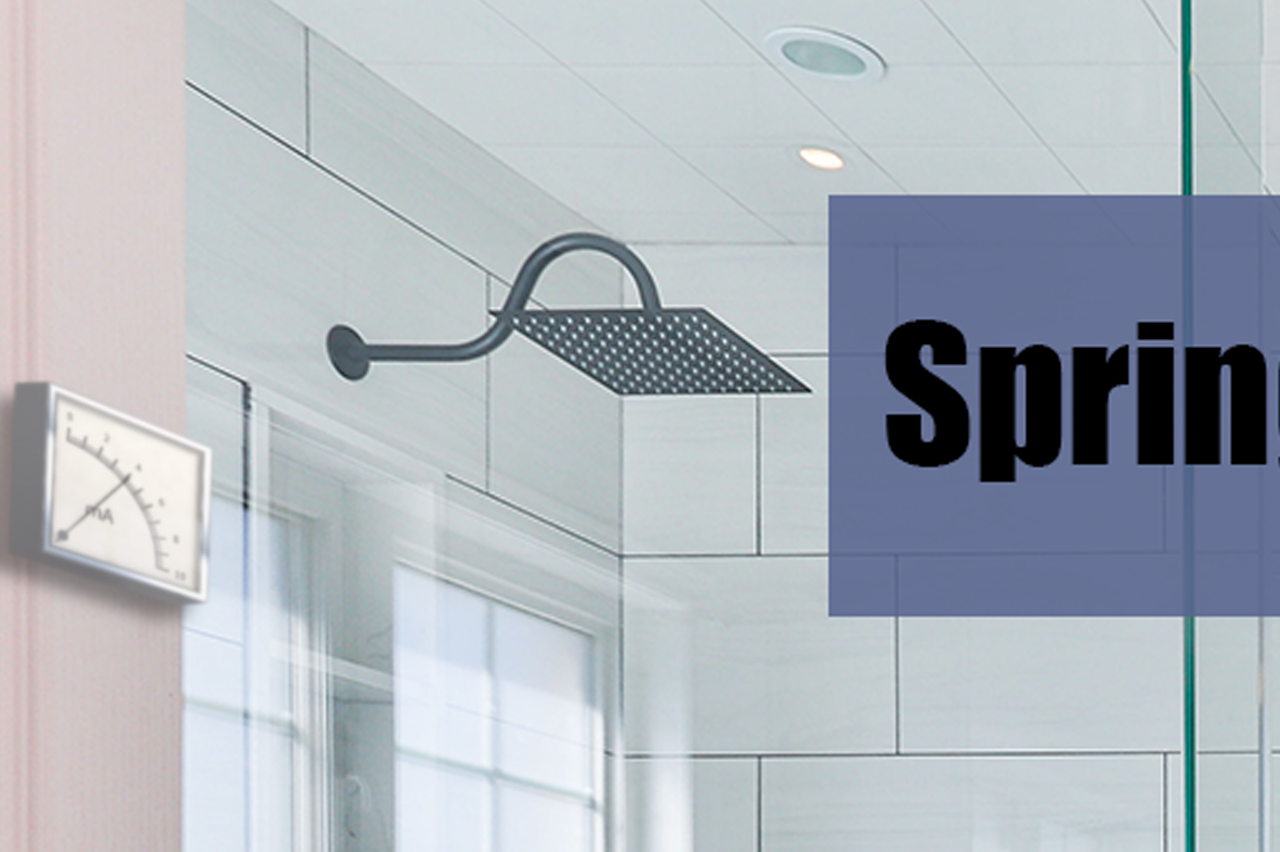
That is mA 4
